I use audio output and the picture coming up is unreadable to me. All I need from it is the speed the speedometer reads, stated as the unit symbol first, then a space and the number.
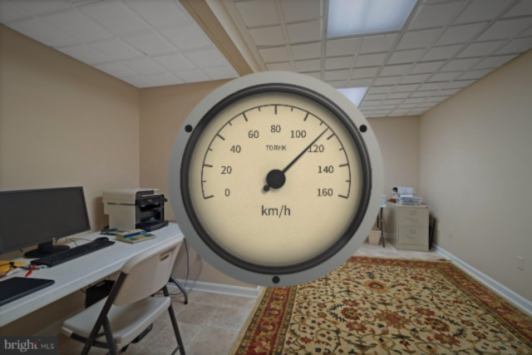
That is km/h 115
